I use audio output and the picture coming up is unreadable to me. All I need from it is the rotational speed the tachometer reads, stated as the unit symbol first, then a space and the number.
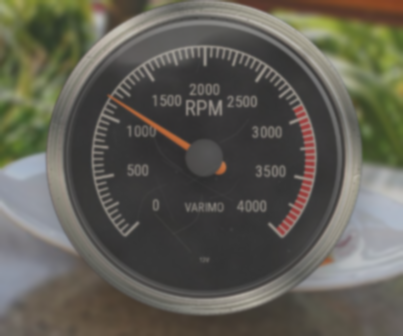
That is rpm 1150
